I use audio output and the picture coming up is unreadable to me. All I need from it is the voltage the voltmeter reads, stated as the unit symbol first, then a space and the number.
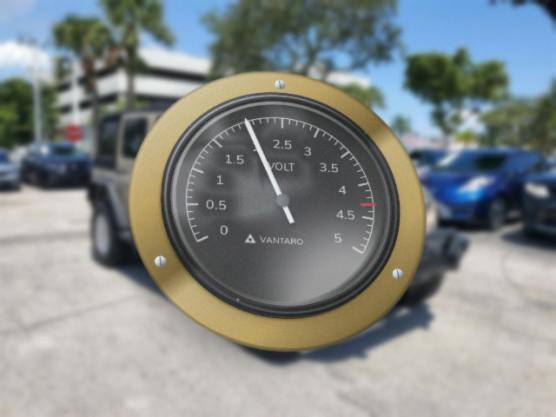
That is V 2
